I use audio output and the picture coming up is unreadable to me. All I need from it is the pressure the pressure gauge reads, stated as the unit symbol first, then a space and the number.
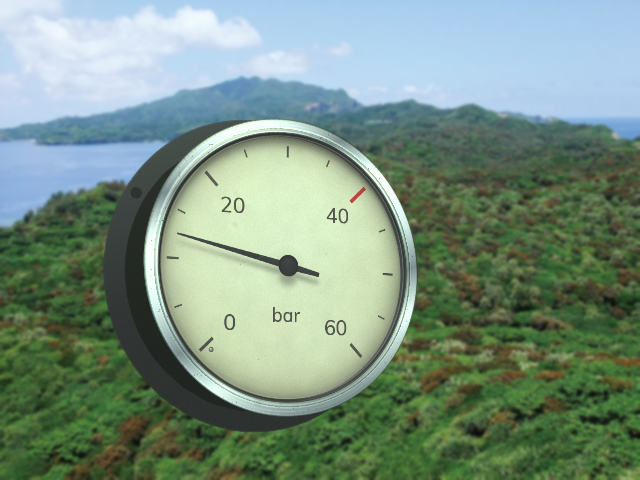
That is bar 12.5
